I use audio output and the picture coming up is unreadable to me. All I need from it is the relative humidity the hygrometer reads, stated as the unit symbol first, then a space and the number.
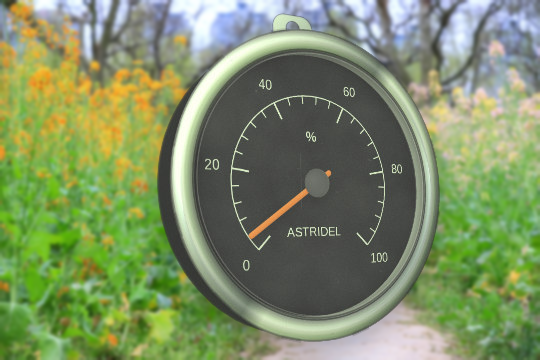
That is % 4
